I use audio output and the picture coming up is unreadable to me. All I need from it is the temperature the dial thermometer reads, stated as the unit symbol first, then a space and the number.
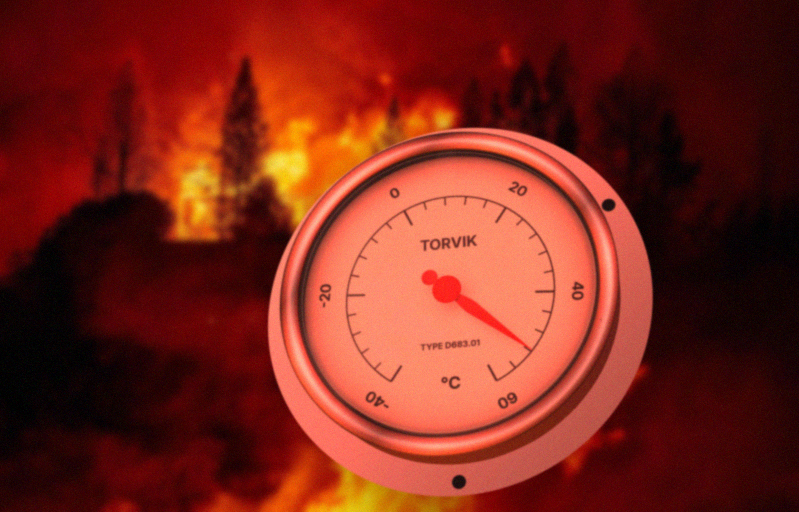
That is °C 52
